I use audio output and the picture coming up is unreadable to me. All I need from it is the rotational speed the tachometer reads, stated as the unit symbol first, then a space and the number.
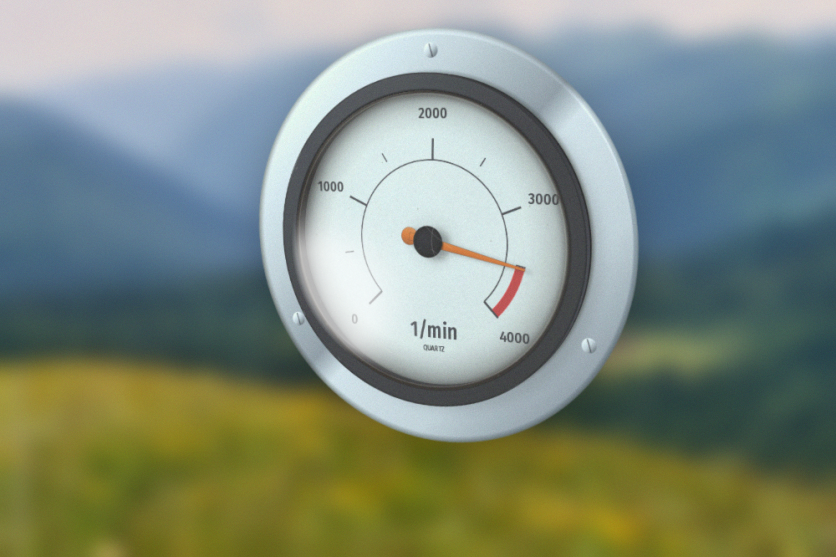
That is rpm 3500
